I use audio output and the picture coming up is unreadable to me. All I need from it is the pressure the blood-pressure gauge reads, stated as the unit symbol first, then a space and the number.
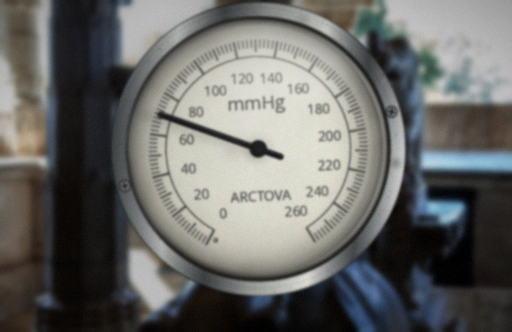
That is mmHg 70
